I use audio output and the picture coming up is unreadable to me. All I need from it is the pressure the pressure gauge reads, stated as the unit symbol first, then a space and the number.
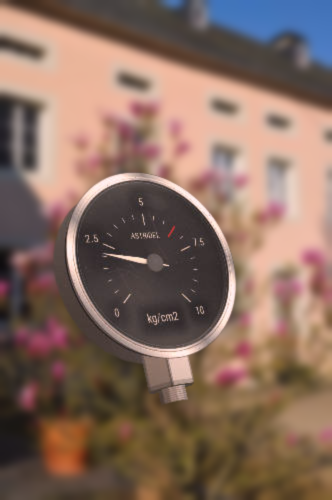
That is kg/cm² 2
